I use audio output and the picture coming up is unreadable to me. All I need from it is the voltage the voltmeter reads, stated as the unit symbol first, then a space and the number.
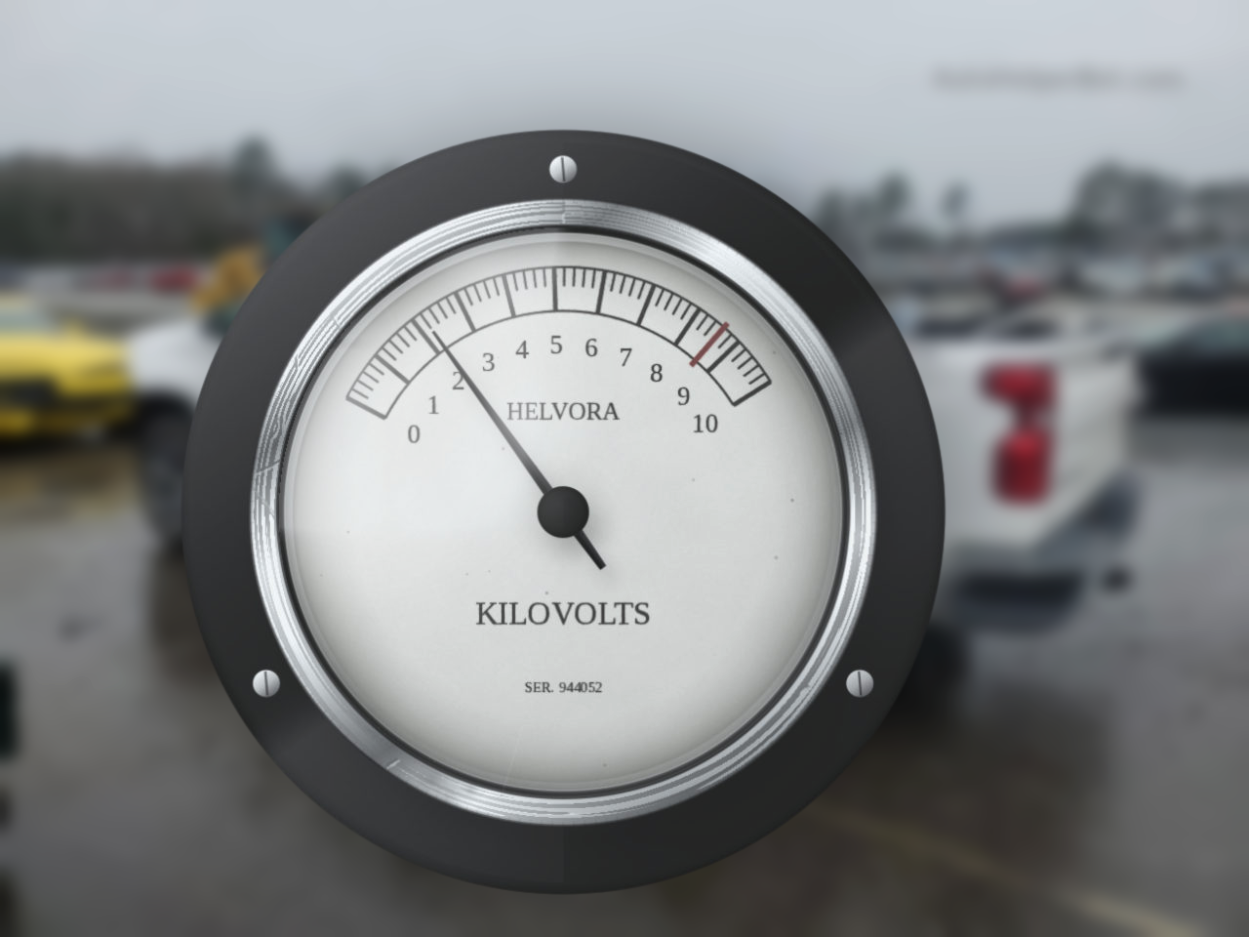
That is kV 2.2
